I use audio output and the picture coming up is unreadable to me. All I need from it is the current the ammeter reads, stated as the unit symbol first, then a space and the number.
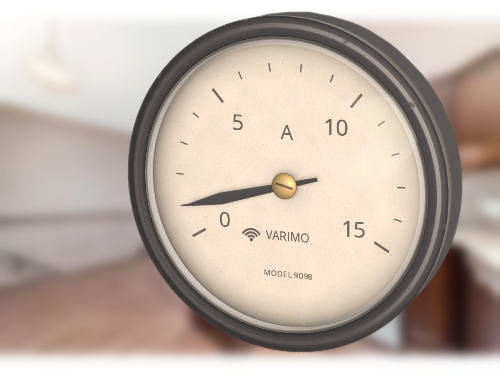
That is A 1
